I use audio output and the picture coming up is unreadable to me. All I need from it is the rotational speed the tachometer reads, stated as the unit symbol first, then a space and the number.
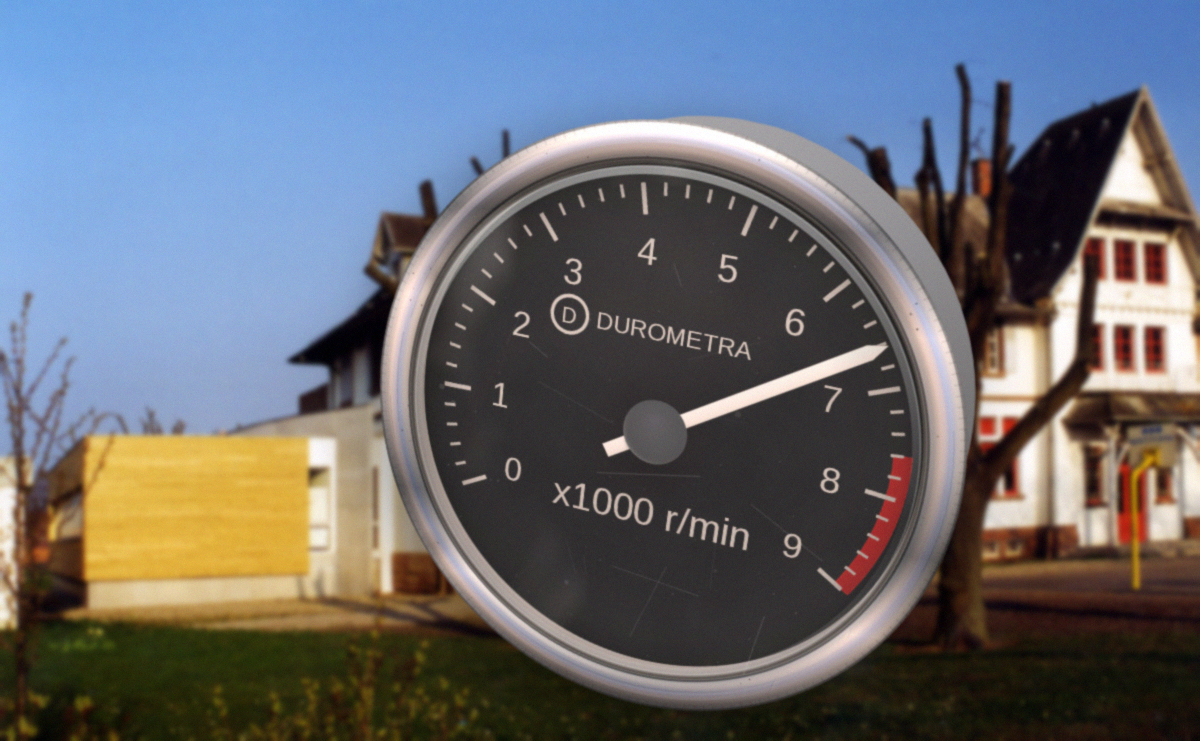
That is rpm 6600
